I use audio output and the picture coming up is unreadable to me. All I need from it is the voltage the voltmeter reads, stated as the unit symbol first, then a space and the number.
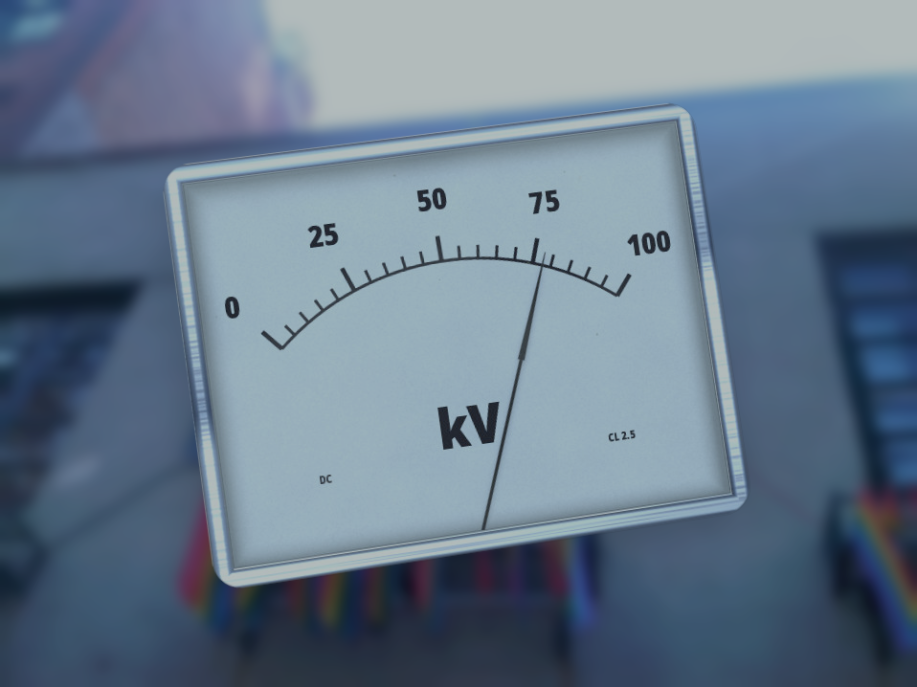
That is kV 77.5
